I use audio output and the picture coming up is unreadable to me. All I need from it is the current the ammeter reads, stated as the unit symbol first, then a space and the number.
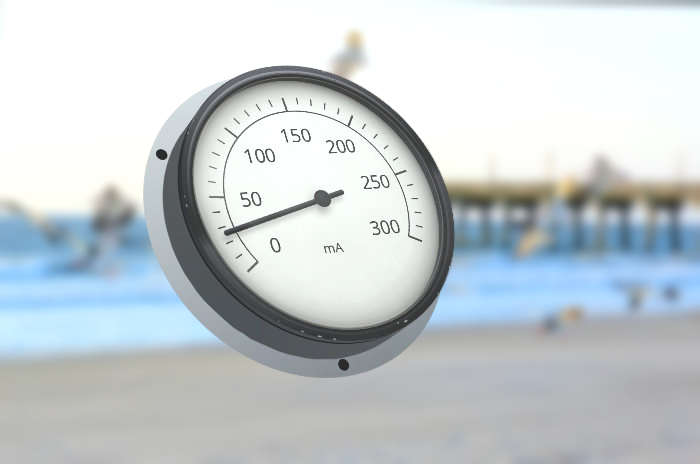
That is mA 25
